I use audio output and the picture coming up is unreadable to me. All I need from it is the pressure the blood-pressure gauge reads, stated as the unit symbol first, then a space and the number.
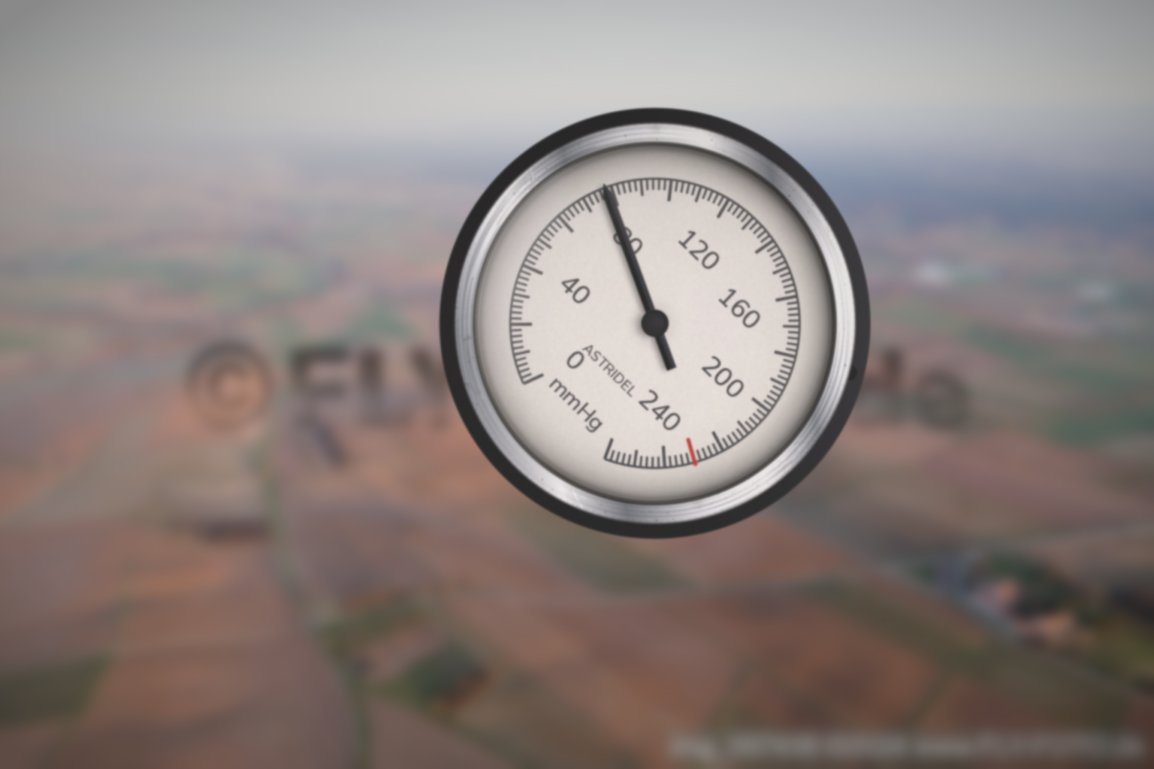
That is mmHg 78
